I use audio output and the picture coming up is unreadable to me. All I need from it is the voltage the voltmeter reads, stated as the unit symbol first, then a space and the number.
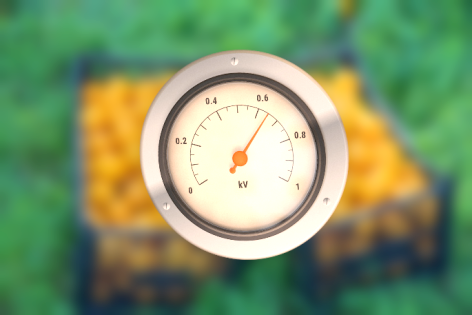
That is kV 0.65
